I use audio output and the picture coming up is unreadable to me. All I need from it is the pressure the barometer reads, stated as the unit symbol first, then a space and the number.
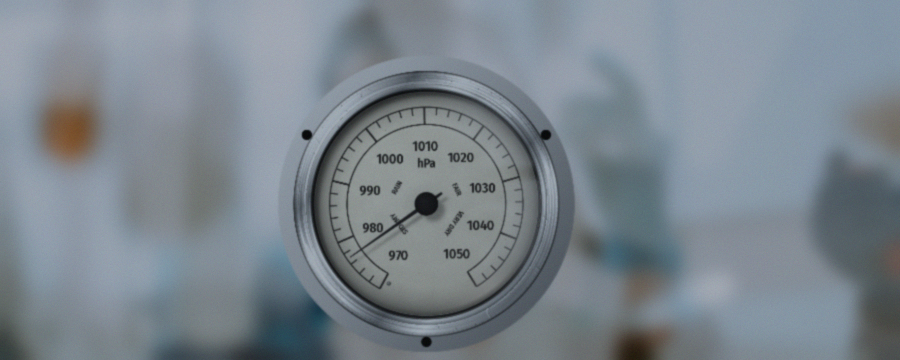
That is hPa 977
